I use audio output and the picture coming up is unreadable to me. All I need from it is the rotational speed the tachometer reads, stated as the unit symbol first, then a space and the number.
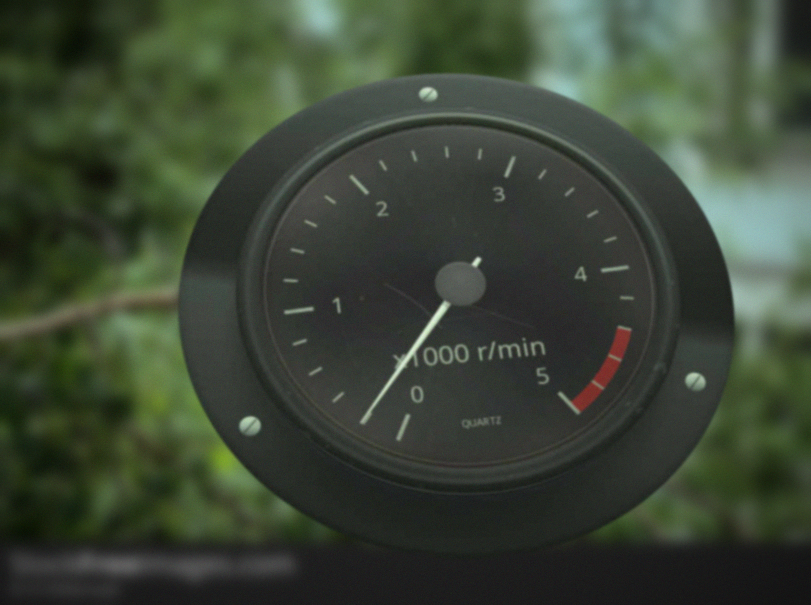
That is rpm 200
